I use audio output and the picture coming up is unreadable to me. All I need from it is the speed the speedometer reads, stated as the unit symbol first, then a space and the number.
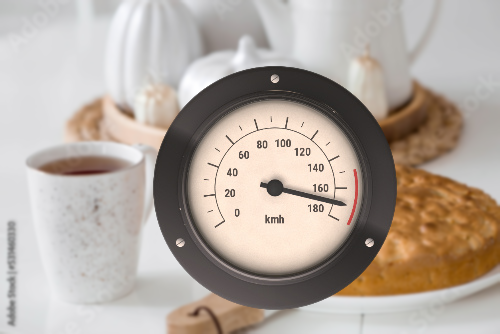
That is km/h 170
